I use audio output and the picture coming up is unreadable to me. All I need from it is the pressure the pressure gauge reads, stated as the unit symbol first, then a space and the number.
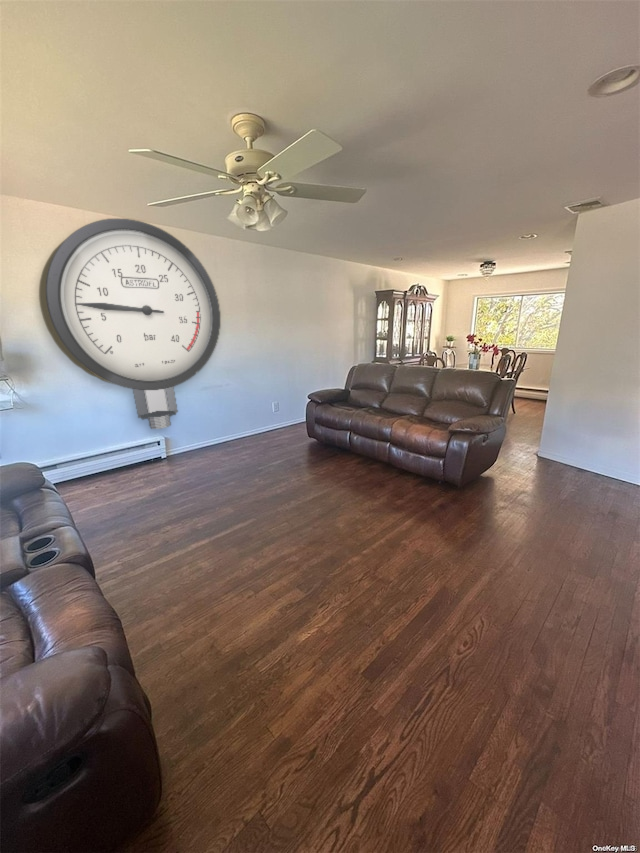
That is bar 7
